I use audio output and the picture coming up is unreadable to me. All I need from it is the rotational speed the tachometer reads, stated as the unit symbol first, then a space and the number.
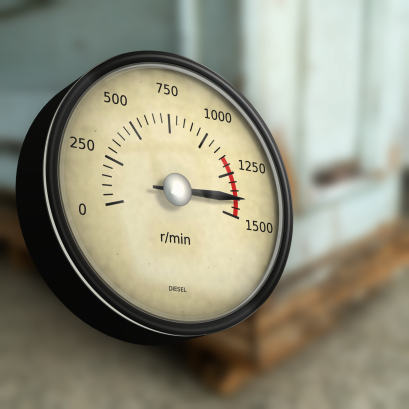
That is rpm 1400
